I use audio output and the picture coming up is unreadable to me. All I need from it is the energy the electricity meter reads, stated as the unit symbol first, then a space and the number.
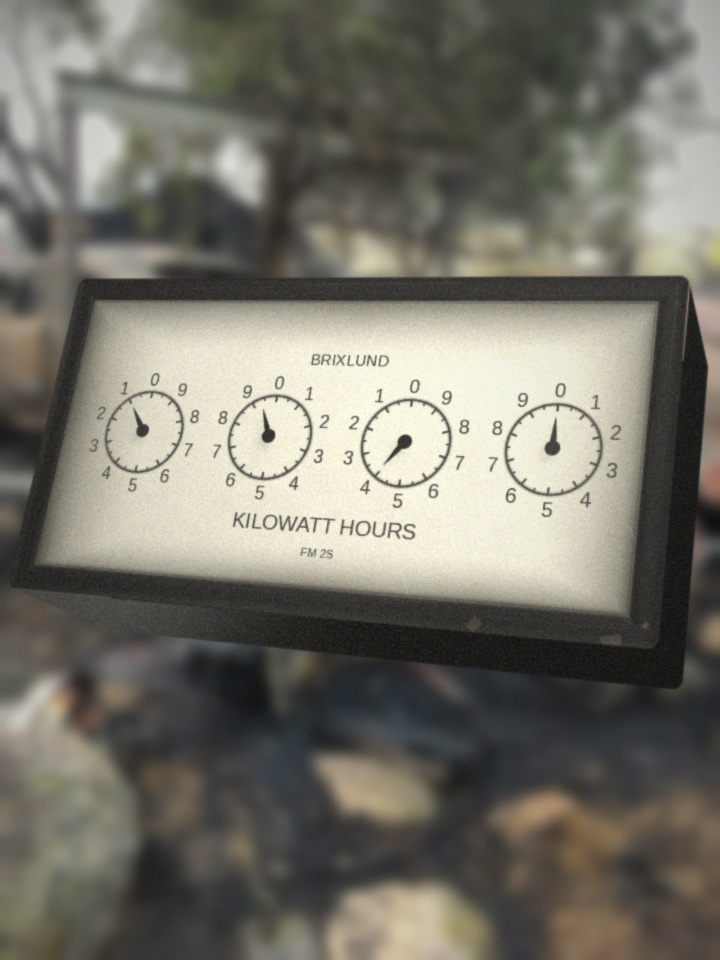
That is kWh 940
